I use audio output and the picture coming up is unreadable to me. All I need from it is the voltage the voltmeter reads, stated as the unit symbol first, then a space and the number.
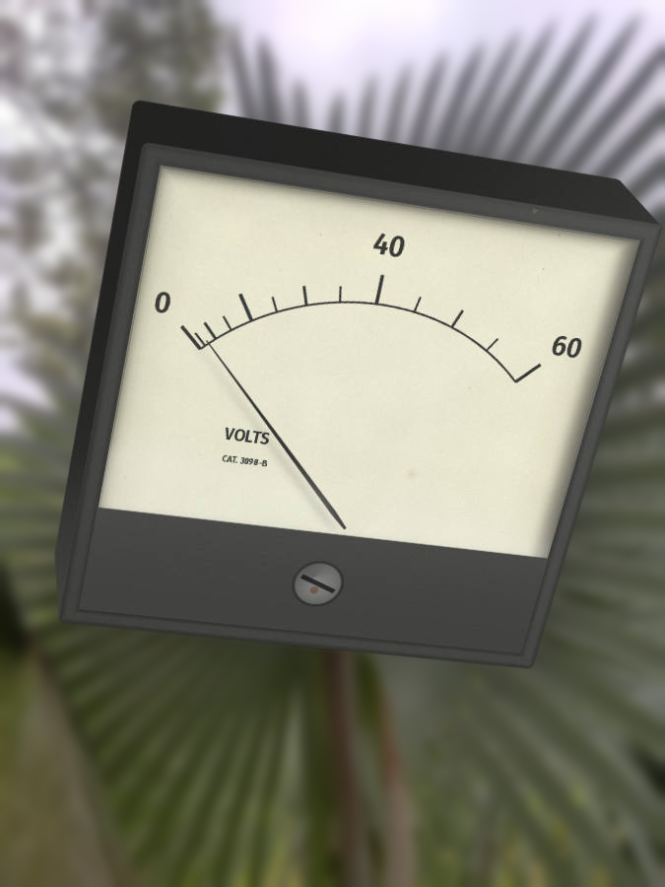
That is V 7.5
